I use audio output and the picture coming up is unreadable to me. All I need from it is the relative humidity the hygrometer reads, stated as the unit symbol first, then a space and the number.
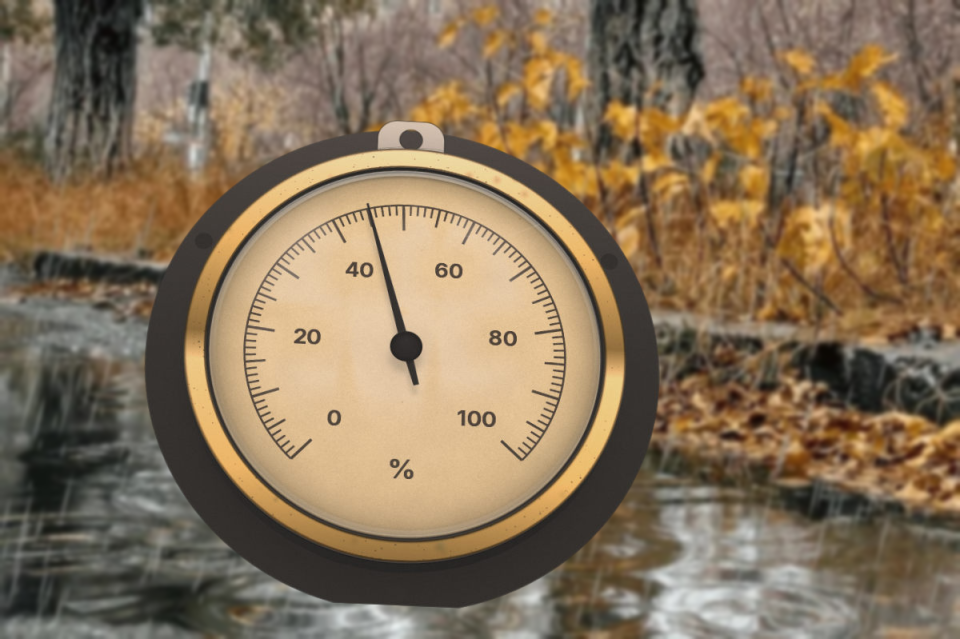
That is % 45
